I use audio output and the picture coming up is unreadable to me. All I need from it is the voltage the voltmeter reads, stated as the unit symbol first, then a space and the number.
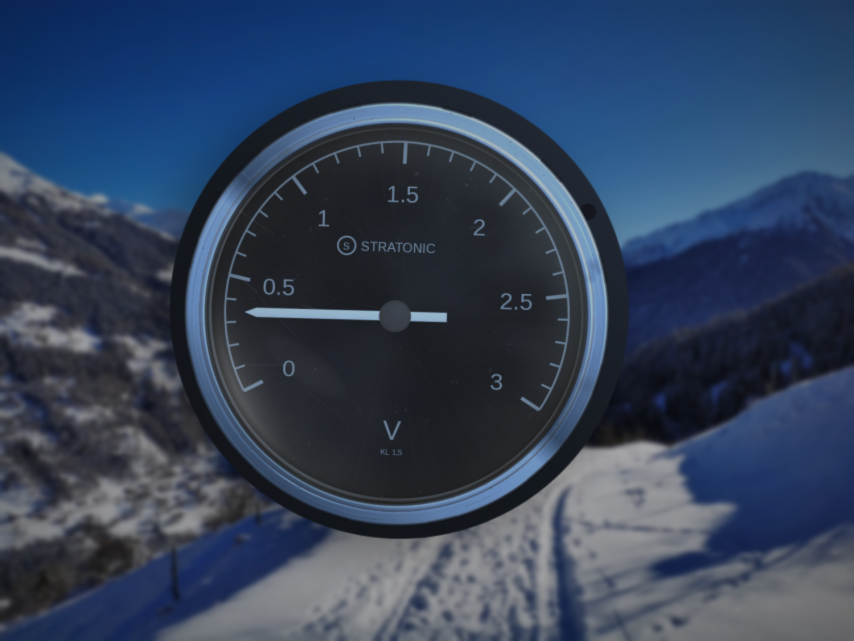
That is V 0.35
